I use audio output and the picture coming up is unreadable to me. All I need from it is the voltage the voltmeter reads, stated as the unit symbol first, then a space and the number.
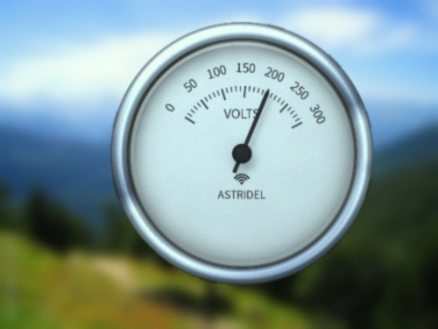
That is V 200
